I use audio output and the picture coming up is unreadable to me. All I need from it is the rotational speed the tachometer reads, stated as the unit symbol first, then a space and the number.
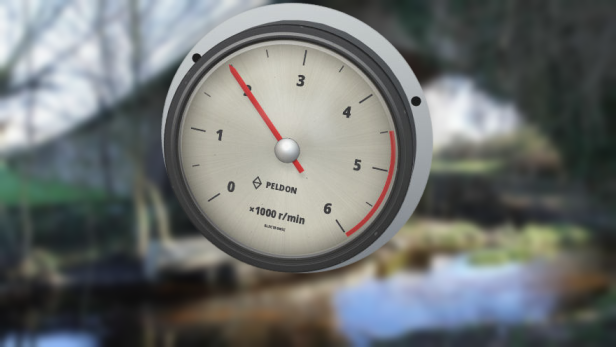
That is rpm 2000
